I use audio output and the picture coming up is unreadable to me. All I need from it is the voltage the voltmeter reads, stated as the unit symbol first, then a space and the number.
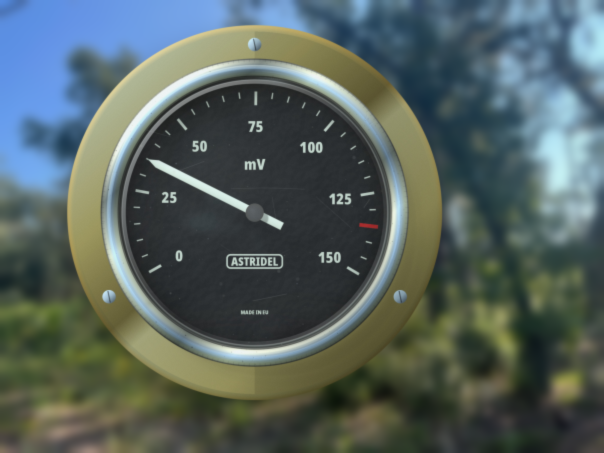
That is mV 35
